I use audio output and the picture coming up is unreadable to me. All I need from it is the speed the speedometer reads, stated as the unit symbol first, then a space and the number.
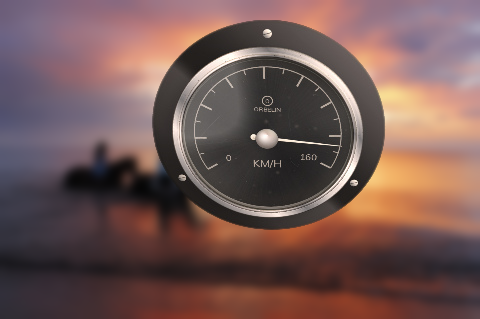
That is km/h 145
